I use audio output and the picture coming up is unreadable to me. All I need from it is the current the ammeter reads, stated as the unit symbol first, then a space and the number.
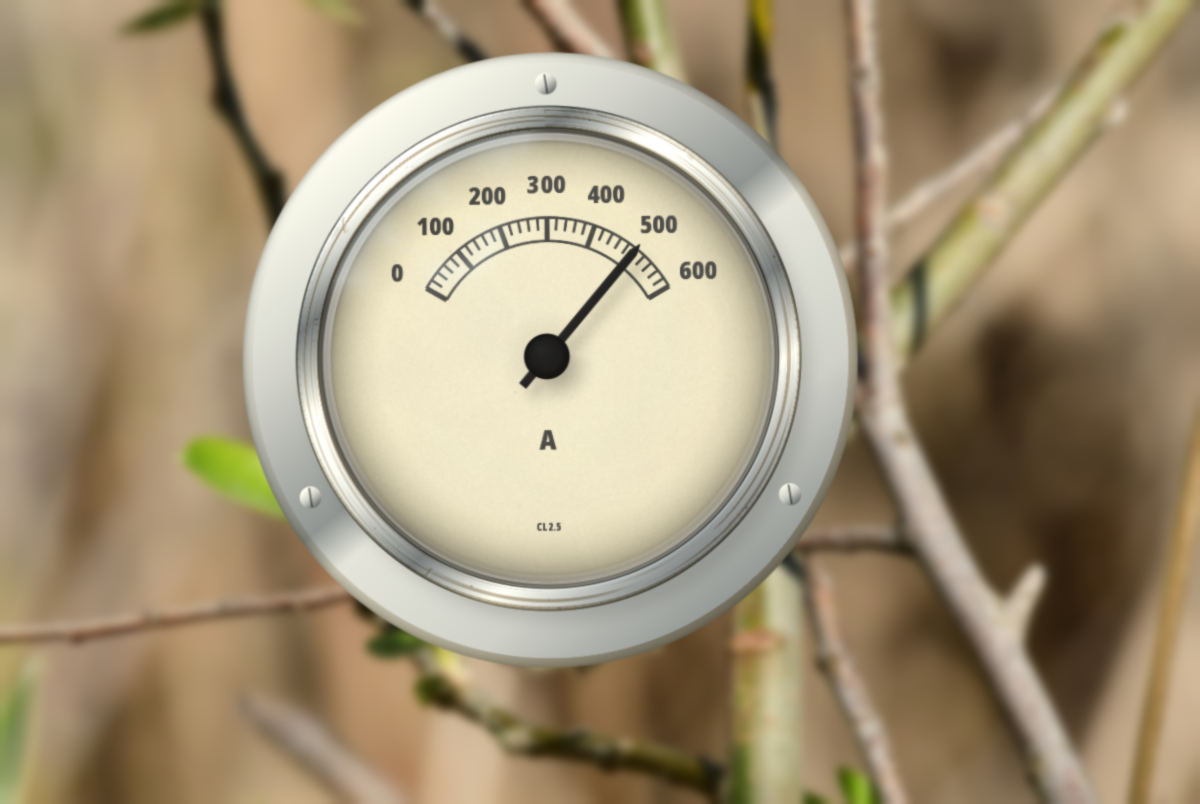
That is A 500
